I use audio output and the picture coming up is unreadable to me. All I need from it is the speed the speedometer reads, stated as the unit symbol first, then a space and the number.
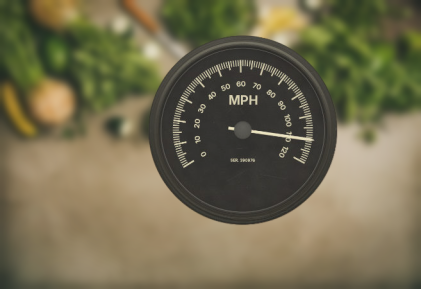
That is mph 110
